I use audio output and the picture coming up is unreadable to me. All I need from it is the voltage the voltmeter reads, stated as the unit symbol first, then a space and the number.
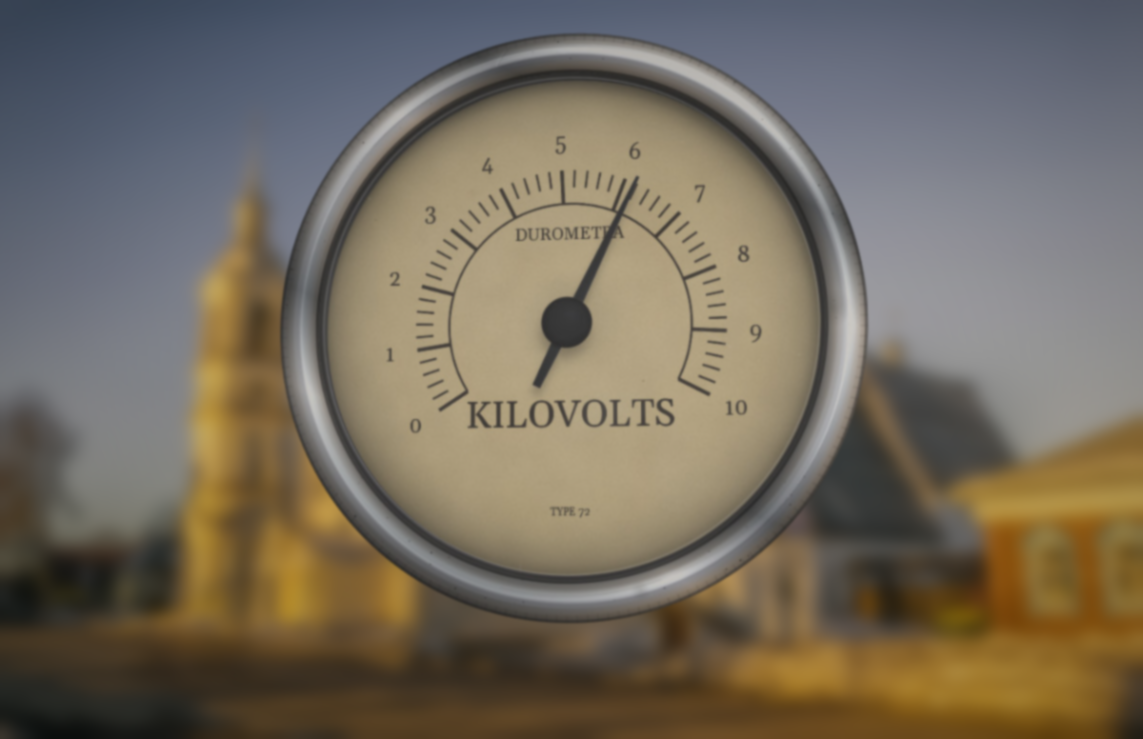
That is kV 6.2
